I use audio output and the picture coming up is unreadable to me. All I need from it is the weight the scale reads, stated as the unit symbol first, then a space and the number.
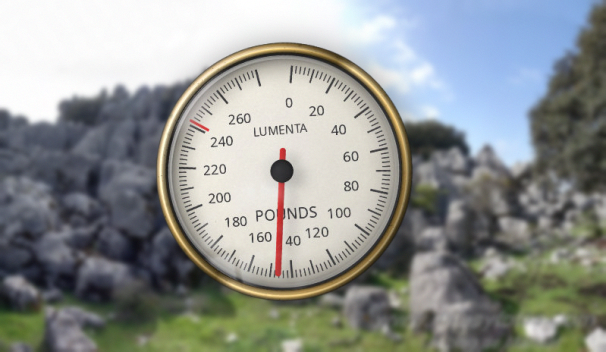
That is lb 146
